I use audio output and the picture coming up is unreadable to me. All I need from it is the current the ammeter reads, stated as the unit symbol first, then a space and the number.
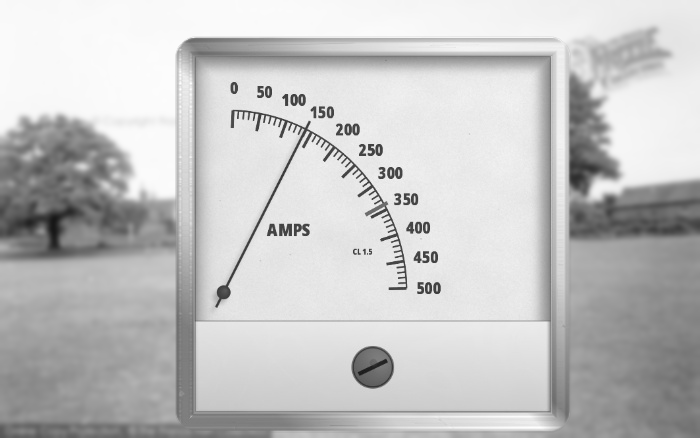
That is A 140
